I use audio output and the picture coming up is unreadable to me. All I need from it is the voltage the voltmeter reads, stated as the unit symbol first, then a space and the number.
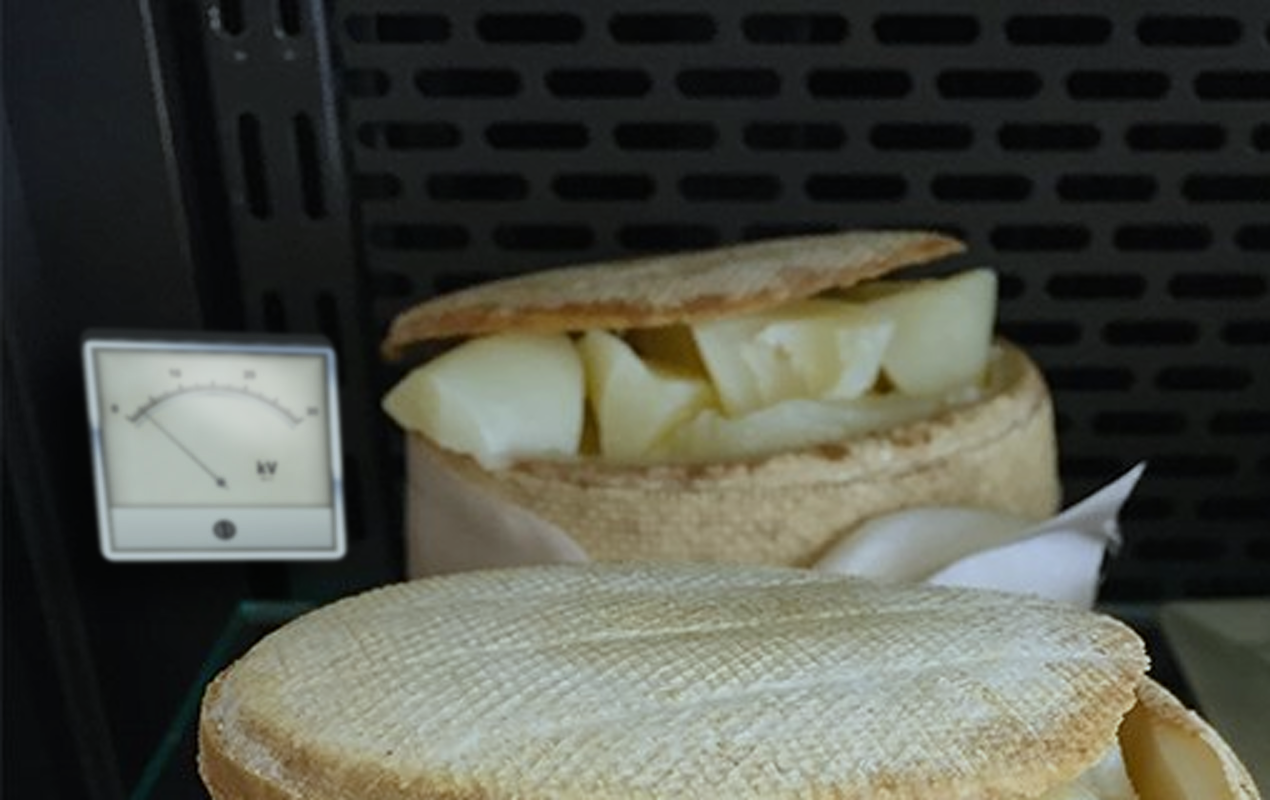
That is kV 2.5
